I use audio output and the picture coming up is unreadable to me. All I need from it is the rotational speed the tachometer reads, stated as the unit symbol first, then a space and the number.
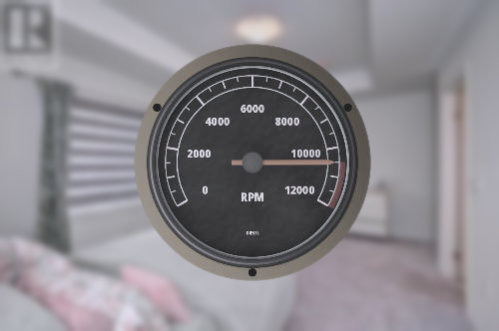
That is rpm 10500
